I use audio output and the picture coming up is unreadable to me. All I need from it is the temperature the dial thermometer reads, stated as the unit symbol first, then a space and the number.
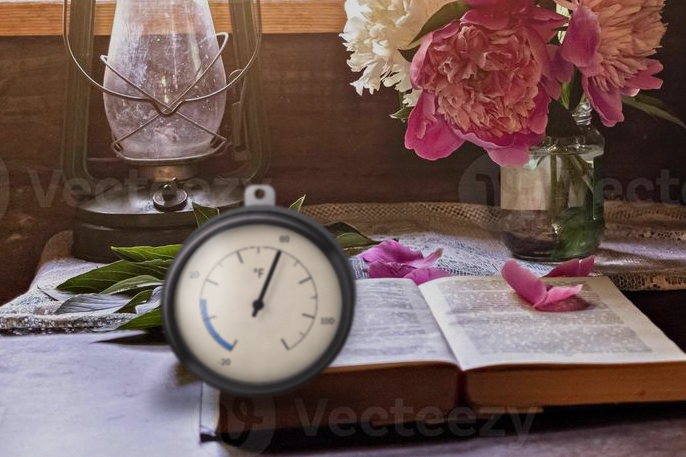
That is °F 60
